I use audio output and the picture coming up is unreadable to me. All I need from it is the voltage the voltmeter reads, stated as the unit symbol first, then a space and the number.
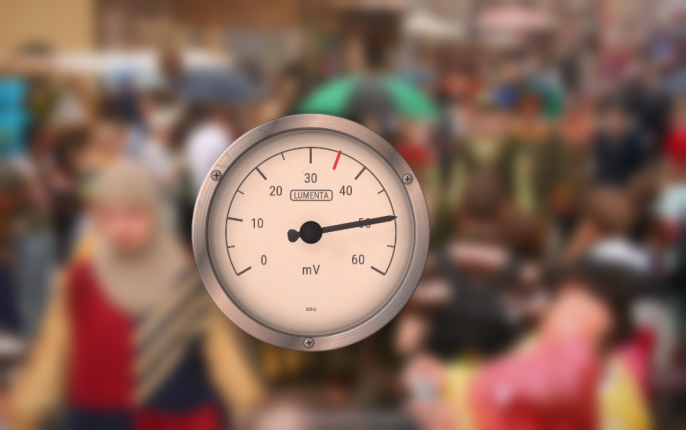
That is mV 50
